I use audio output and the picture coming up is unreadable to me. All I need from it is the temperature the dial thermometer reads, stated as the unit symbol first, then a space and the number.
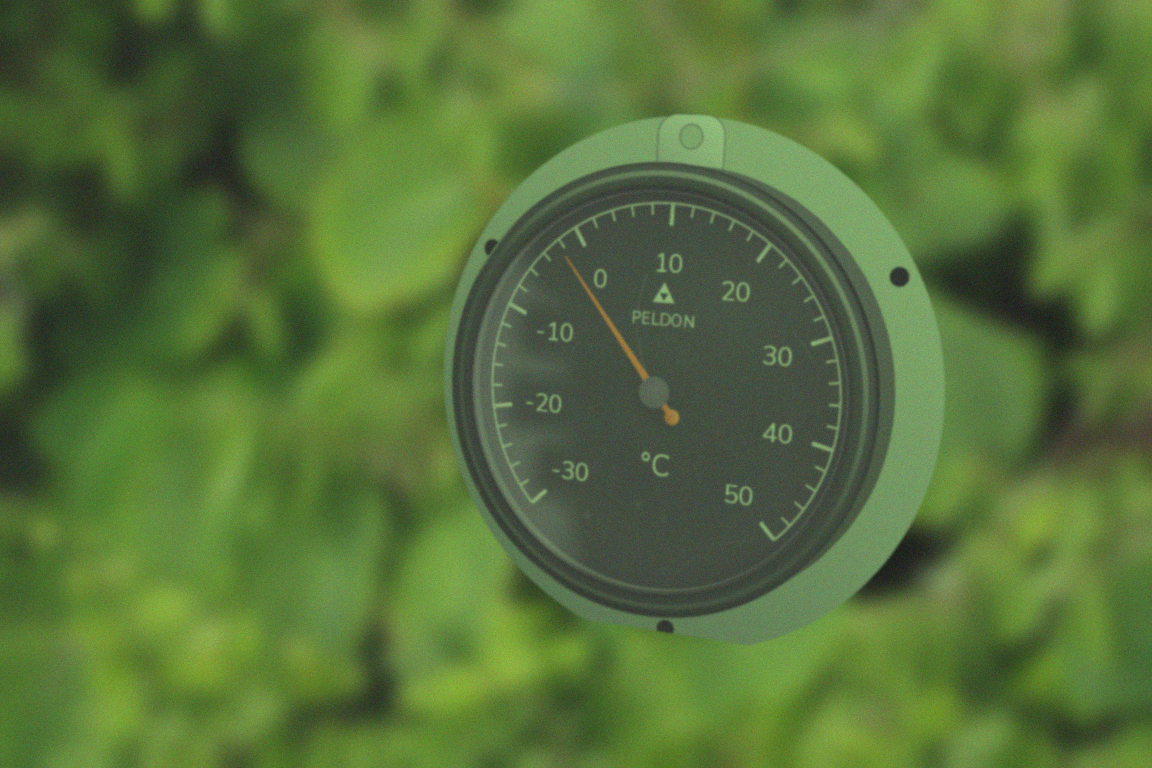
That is °C -2
